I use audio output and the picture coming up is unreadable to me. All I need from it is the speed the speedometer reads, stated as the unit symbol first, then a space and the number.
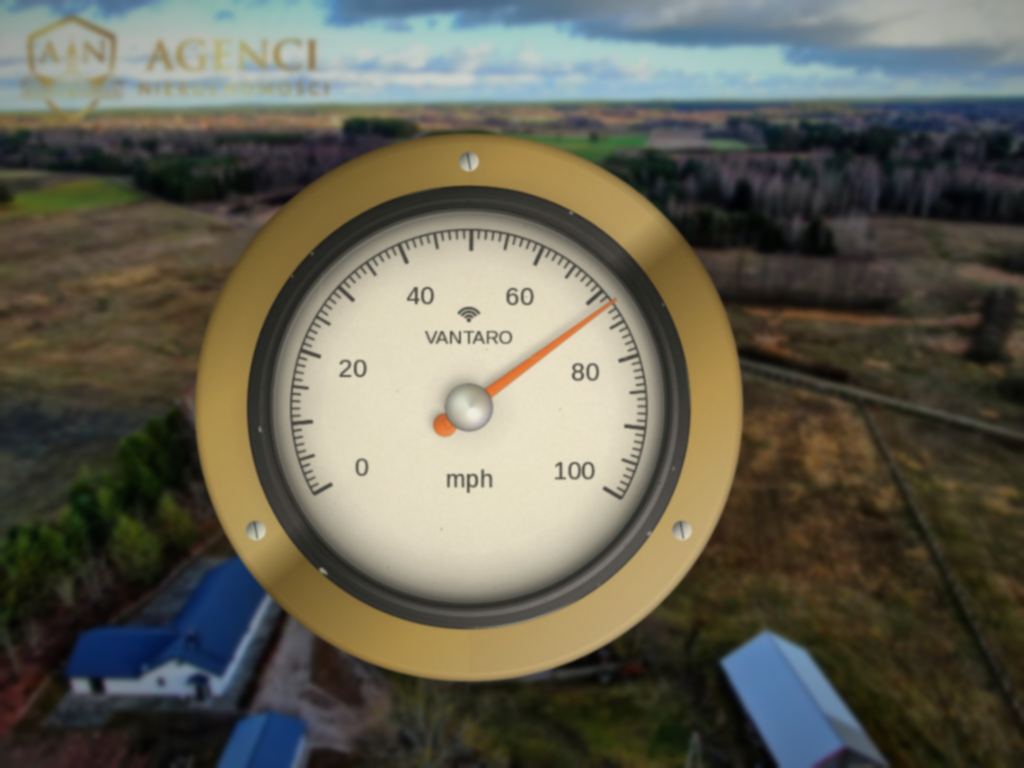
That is mph 72
